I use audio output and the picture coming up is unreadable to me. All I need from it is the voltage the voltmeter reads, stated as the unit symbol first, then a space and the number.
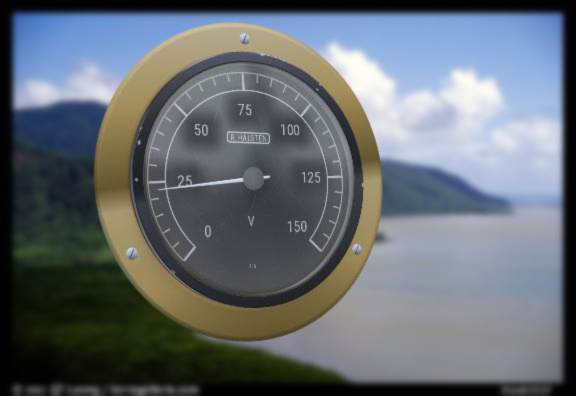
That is V 22.5
